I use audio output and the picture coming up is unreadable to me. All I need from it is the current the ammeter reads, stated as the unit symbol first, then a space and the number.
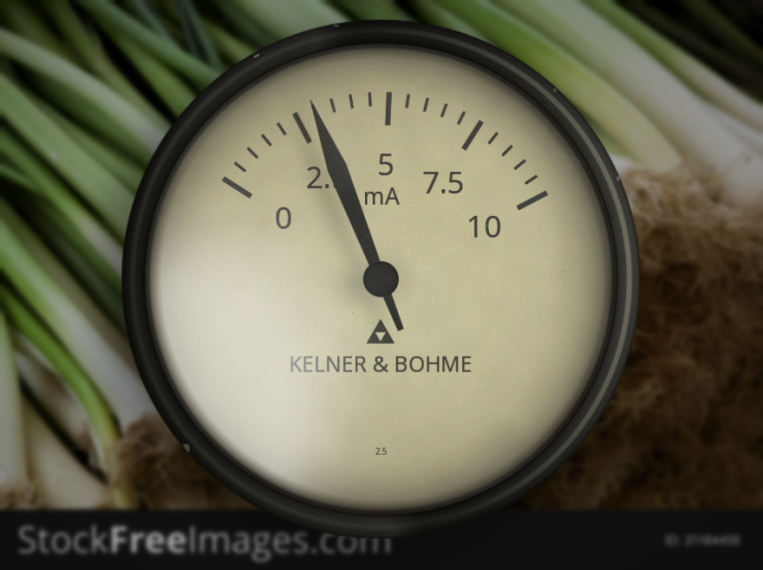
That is mA 3
